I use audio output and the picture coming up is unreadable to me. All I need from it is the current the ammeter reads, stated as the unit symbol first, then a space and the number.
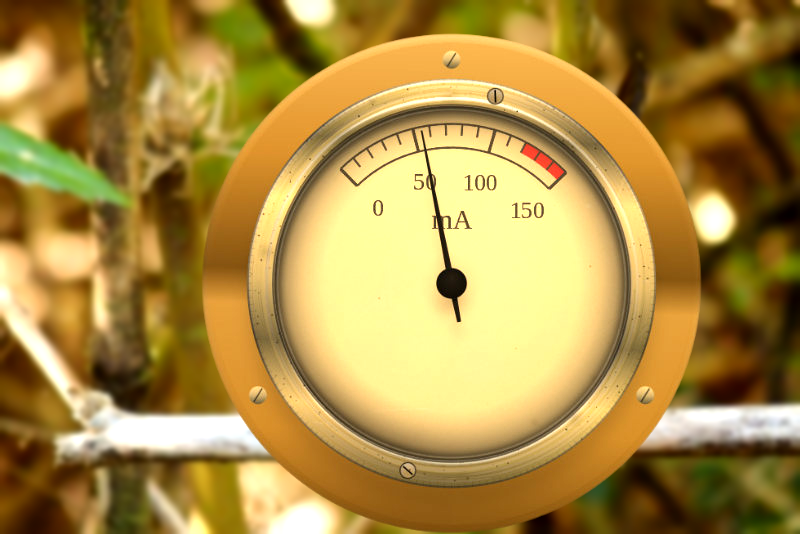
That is mA 55
